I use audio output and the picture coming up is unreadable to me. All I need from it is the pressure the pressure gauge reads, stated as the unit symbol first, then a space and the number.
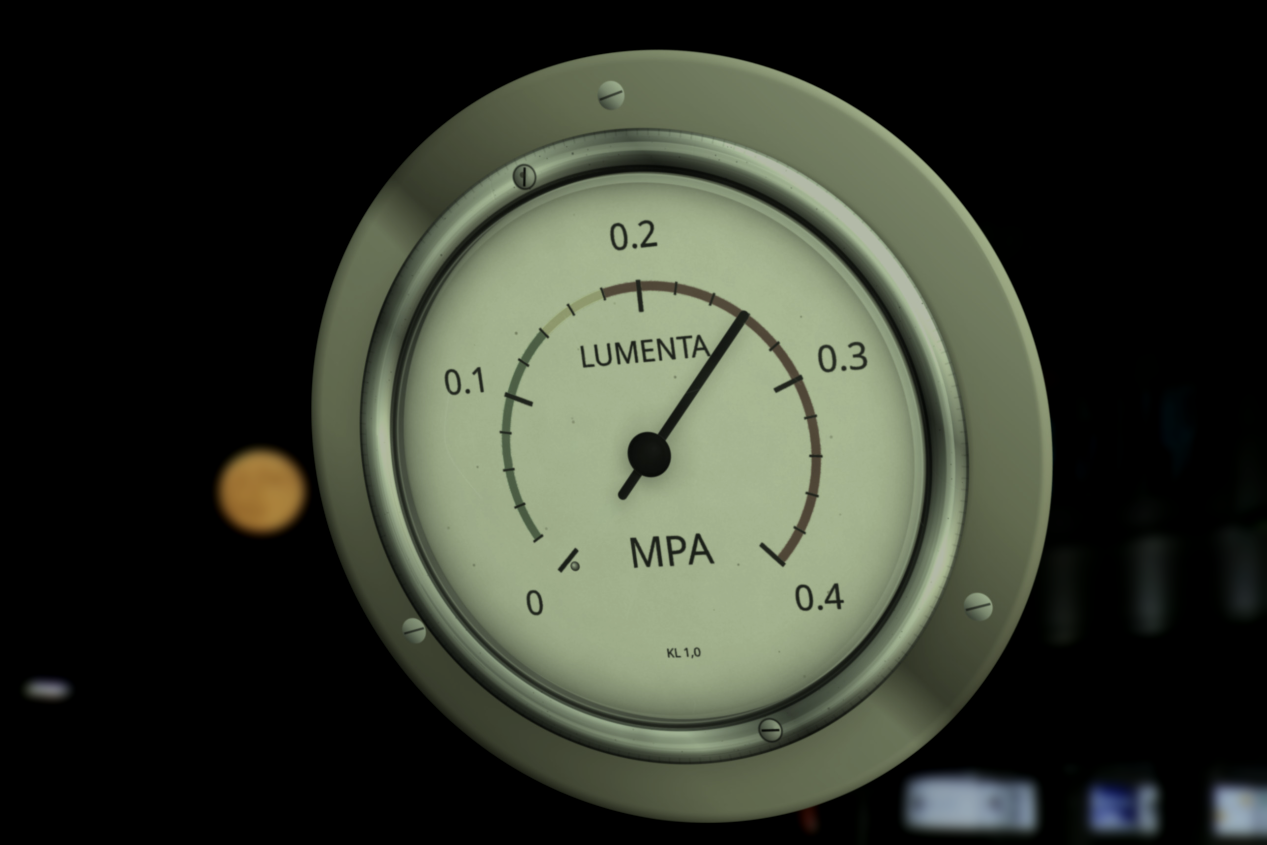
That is MPa 0.26
